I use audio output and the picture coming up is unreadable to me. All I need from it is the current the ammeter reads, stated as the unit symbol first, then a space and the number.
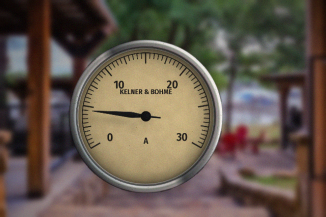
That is A 4.5
